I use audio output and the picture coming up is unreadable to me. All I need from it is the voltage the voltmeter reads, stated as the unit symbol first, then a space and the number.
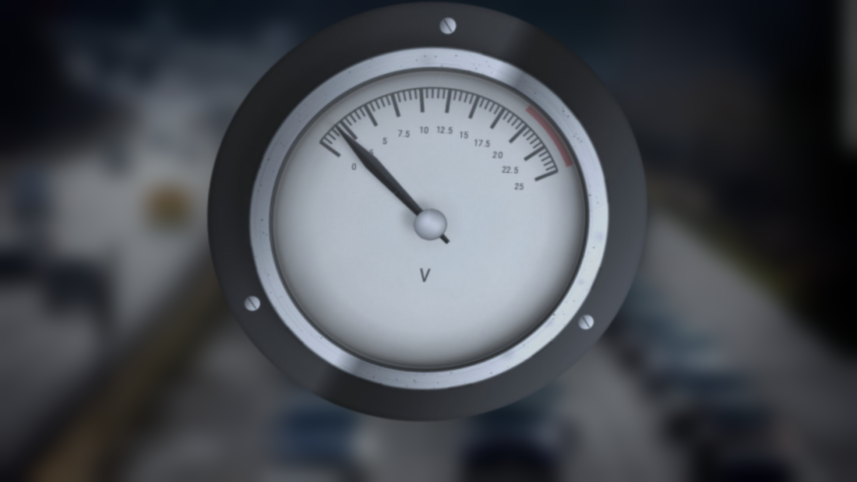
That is V 2
